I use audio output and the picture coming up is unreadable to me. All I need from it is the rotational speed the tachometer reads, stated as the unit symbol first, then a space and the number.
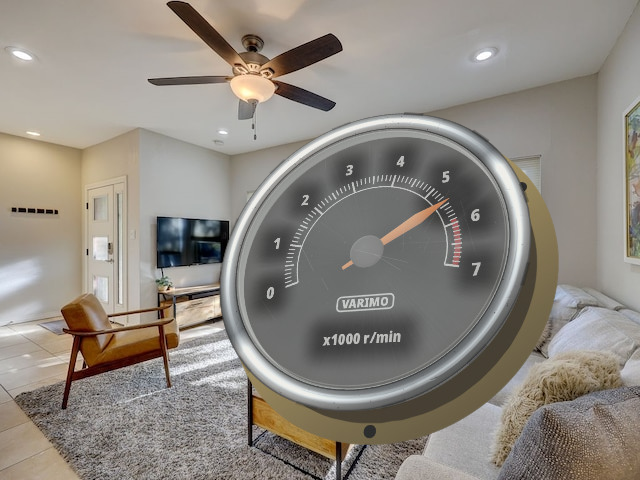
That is rpm 5500
